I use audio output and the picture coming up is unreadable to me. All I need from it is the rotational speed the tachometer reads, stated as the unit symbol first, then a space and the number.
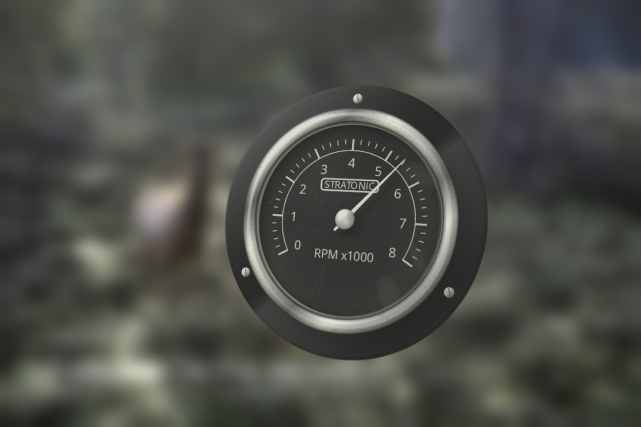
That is rpm 5400
